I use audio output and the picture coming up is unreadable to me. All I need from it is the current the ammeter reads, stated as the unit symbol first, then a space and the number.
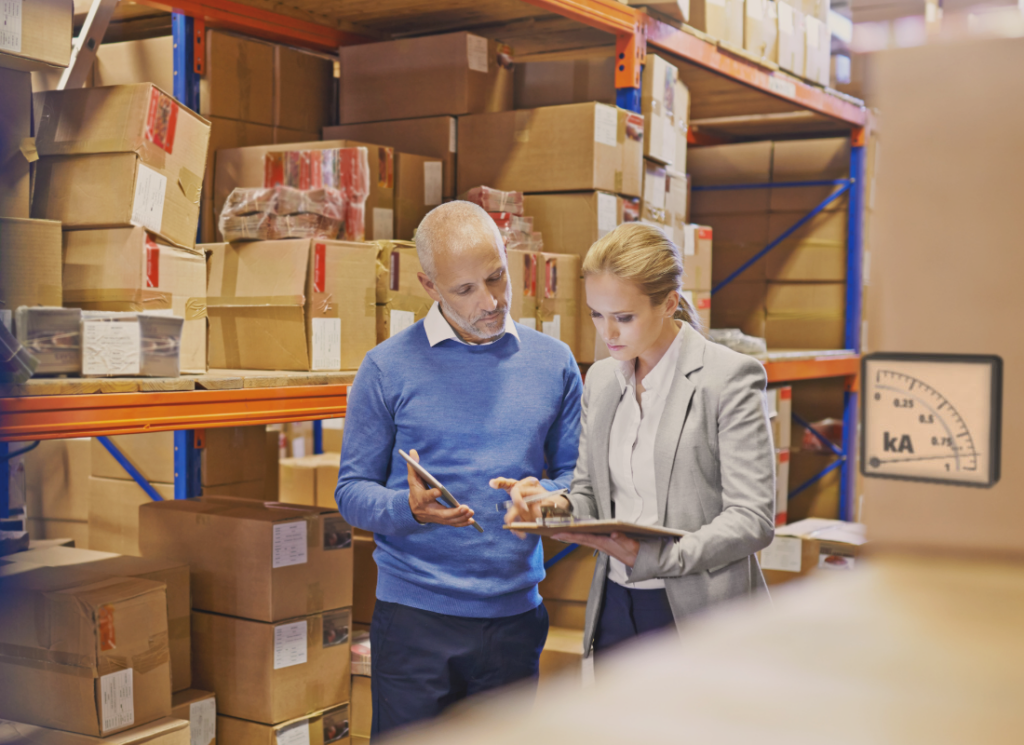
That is kA 0.9
